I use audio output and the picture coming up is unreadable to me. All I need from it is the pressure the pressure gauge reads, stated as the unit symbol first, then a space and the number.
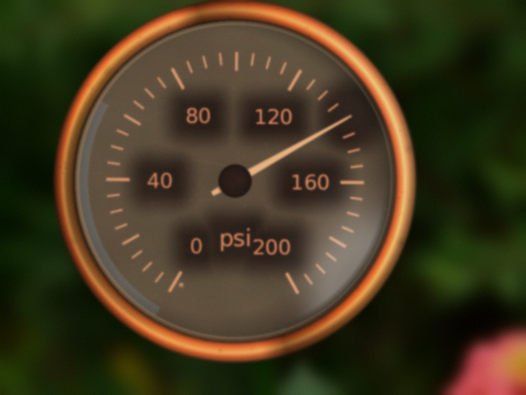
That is psi 140
